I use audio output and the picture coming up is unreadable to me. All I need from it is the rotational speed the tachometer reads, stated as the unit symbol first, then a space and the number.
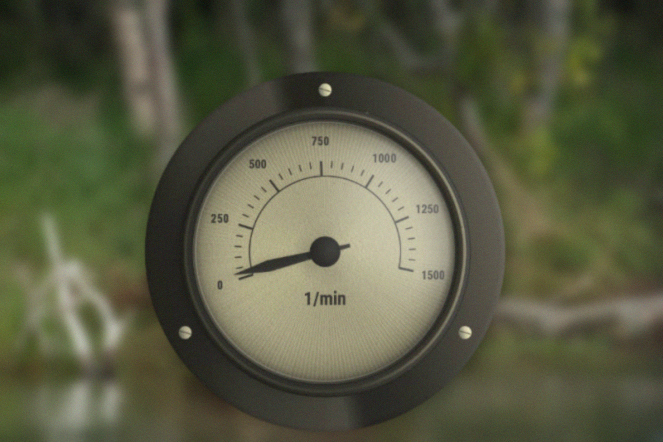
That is rpm 25
